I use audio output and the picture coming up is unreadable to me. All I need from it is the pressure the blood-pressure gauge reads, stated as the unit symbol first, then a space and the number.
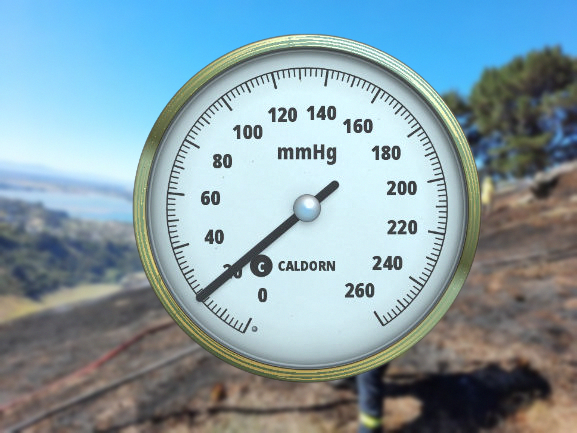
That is mmHg 20
